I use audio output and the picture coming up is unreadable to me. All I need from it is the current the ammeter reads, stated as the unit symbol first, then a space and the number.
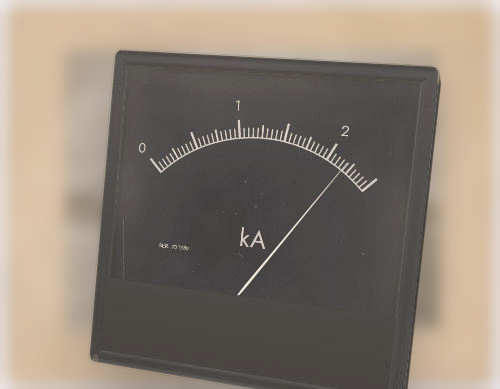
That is kA 2.2
